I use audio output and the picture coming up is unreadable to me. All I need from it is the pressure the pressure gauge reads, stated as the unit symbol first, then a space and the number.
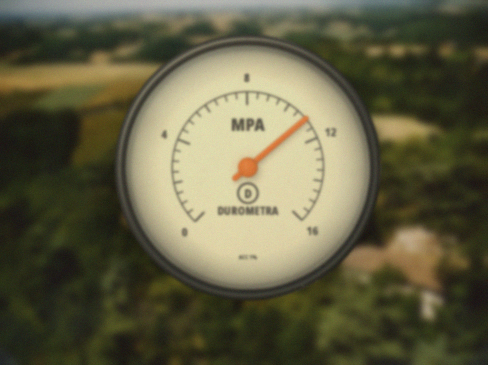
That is MPa 11
